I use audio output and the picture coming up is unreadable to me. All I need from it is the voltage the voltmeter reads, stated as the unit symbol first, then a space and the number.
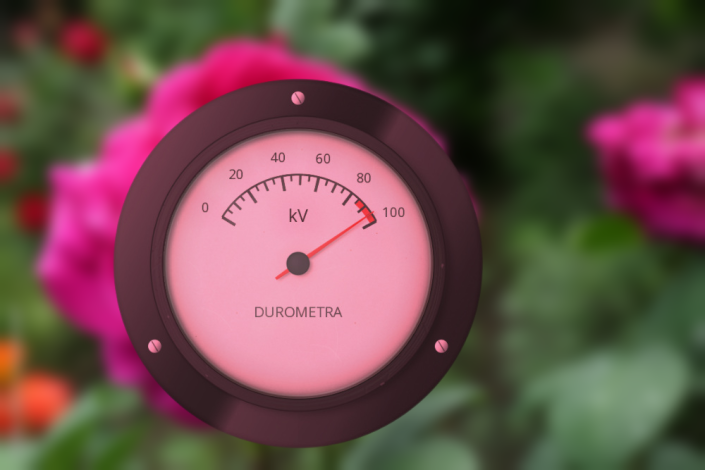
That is kV 95
